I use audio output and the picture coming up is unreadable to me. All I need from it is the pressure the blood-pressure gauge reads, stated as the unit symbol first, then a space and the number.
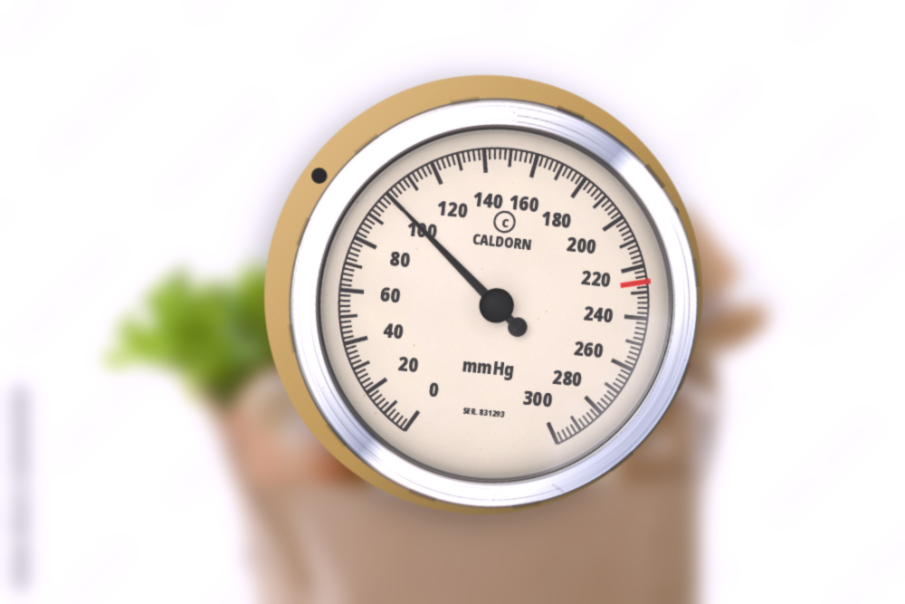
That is mmHg 100
